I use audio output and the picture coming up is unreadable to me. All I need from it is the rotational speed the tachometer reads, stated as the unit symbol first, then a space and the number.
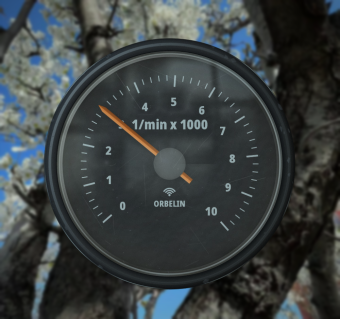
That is rpm 3000
